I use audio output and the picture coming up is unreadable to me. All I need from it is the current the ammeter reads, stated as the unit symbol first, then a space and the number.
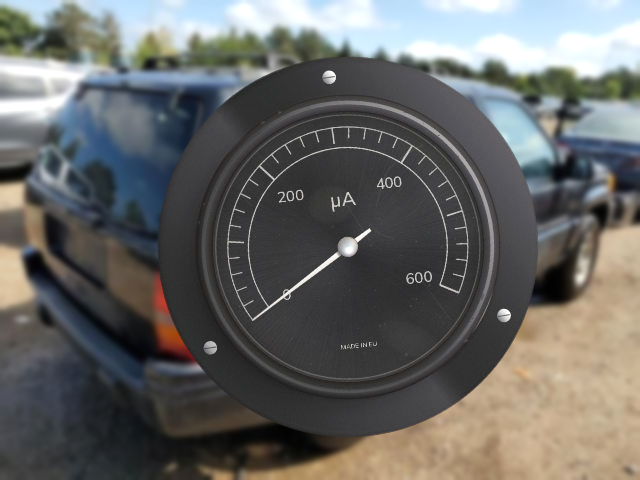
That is µA 0
